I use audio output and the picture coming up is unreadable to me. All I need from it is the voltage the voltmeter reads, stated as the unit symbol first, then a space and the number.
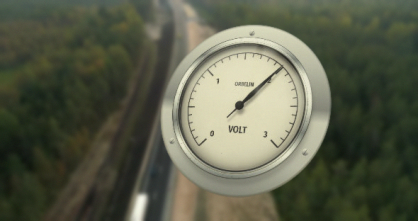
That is V 2
